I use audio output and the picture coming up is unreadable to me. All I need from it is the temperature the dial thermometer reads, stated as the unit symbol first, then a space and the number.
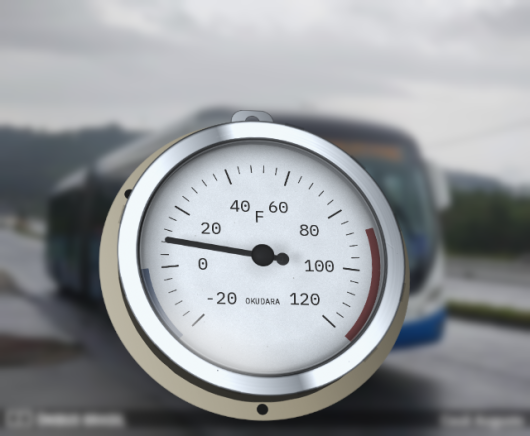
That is °F 8
